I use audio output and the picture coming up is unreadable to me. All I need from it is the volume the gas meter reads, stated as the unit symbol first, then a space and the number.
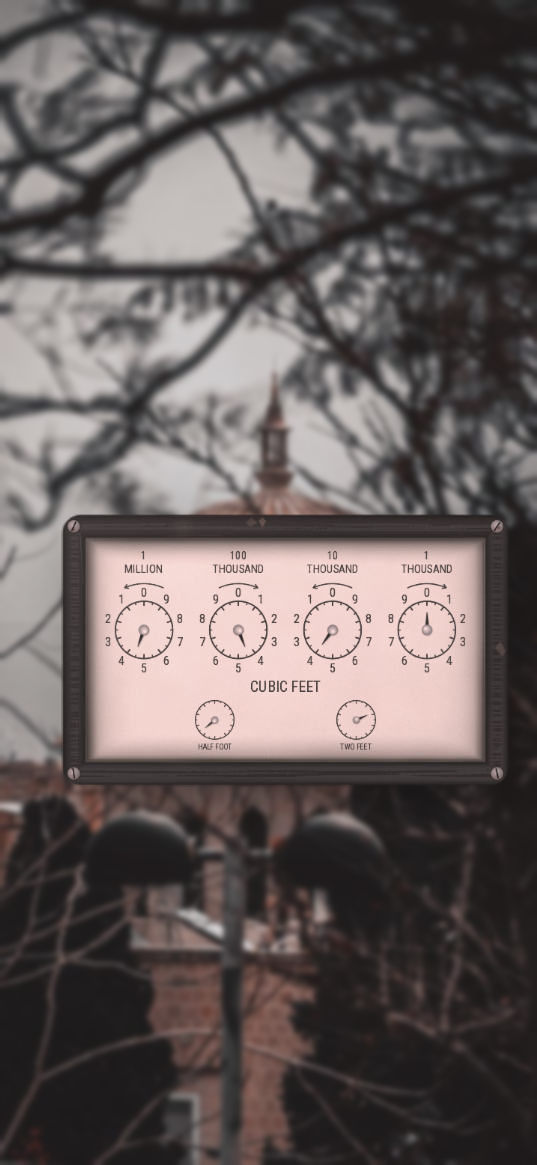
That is ft³ 444000
